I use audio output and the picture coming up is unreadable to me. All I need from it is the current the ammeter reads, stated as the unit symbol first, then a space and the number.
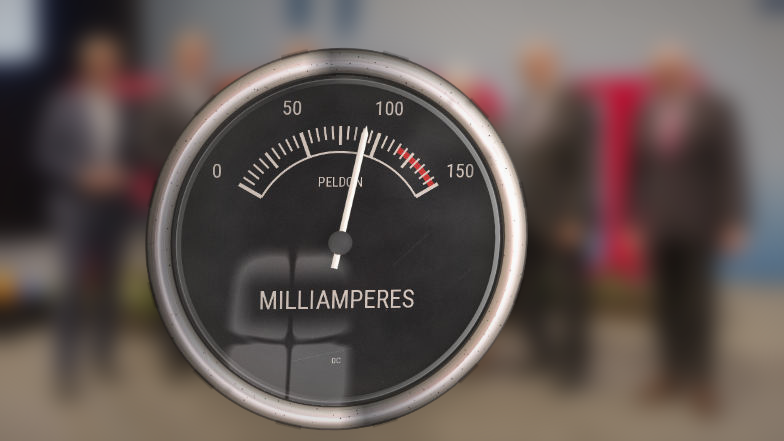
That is mA 90
